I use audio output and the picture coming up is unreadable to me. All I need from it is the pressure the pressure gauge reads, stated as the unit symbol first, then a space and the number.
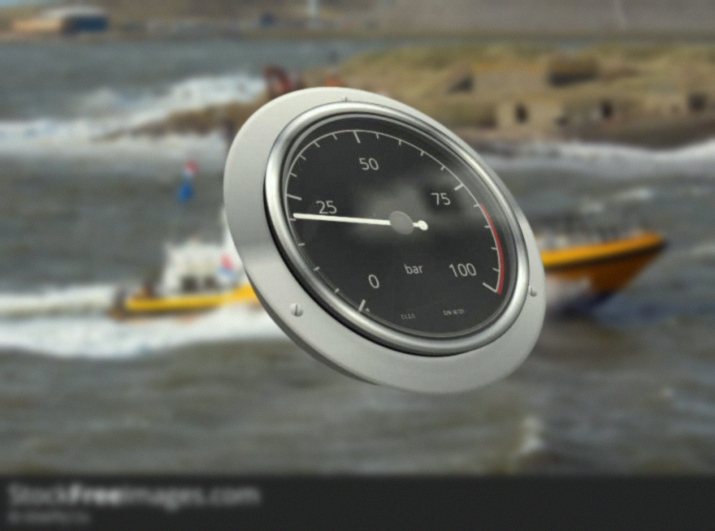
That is bar 20
